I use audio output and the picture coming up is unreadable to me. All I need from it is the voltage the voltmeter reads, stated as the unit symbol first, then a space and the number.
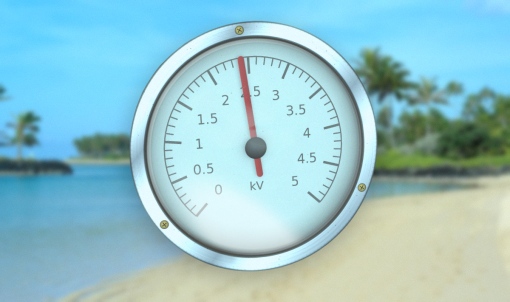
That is kV 2.4
